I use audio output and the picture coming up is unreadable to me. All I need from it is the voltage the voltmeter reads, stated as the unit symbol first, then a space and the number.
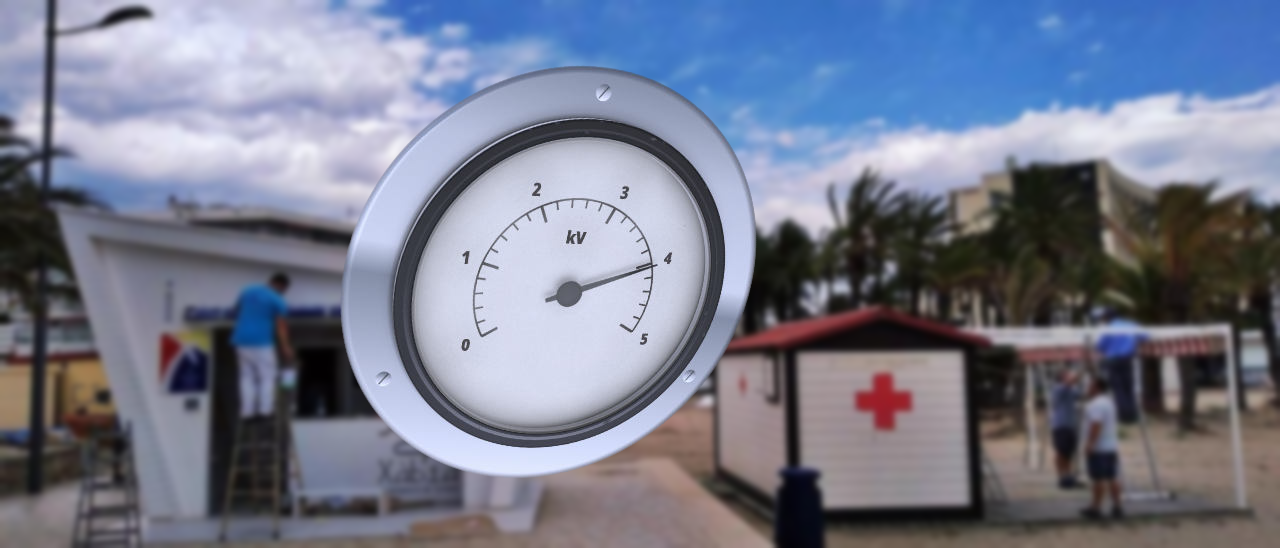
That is kV 4
